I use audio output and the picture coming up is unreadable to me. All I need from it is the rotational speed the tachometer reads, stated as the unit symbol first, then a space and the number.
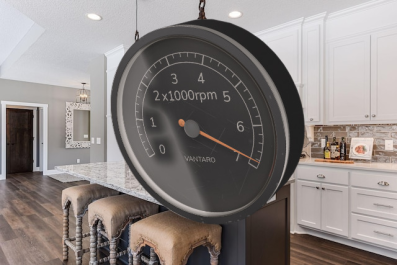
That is rpm 6800
